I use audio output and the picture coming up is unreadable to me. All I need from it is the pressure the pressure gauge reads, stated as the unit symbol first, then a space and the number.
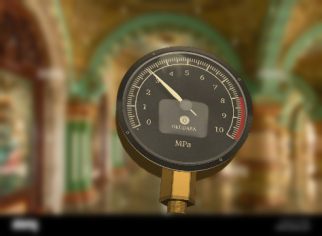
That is MPa 3
